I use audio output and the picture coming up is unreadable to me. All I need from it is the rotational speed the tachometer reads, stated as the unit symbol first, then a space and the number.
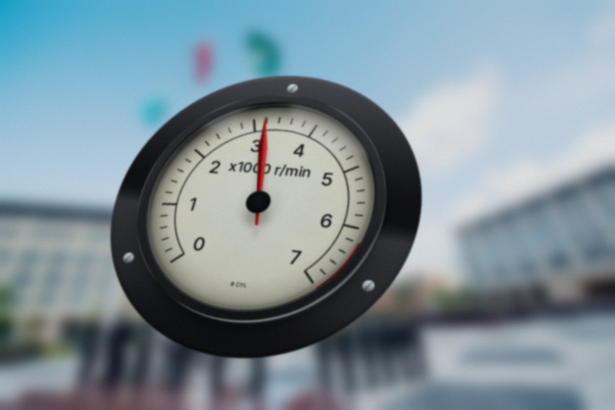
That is rpm 3200
